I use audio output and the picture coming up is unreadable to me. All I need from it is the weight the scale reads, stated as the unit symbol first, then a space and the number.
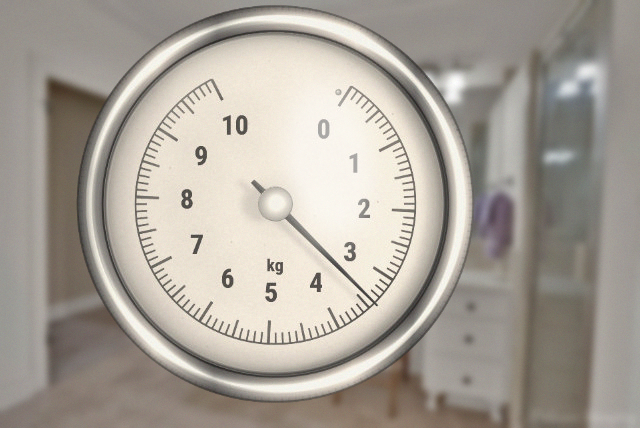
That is kg 3.4
